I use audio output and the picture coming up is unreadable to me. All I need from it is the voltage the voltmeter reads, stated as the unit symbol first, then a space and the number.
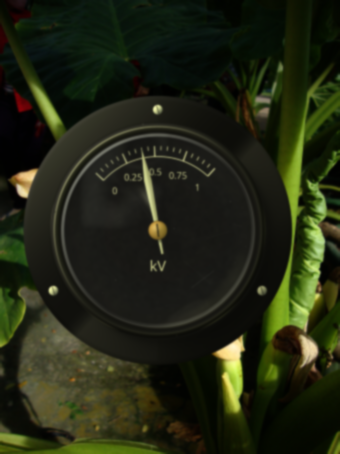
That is kV 0.4
